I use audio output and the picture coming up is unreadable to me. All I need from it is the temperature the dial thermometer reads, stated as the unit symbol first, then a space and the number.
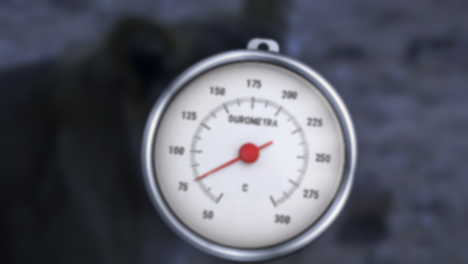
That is °C 75
